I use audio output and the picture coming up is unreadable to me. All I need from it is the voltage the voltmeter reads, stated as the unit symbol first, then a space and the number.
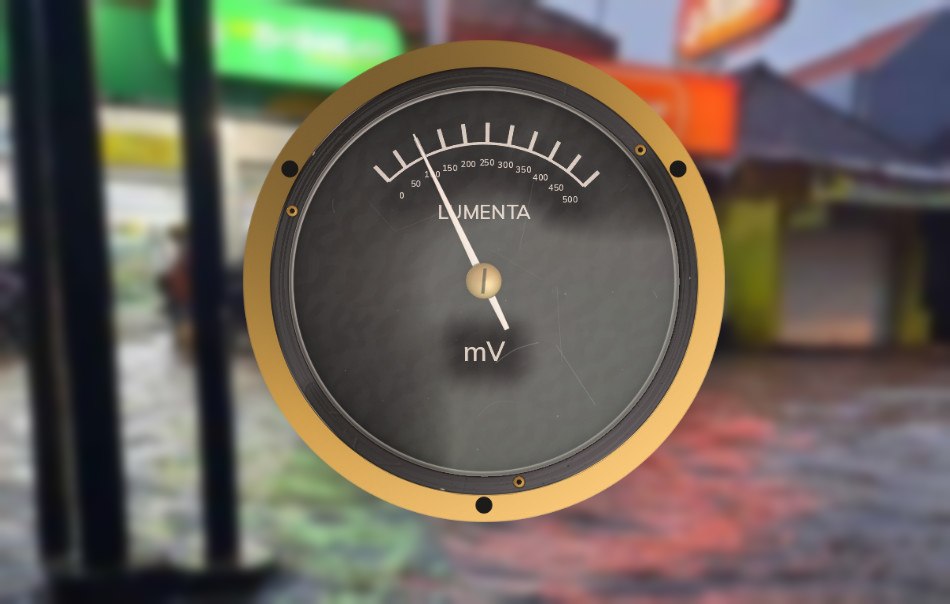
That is mV 100
